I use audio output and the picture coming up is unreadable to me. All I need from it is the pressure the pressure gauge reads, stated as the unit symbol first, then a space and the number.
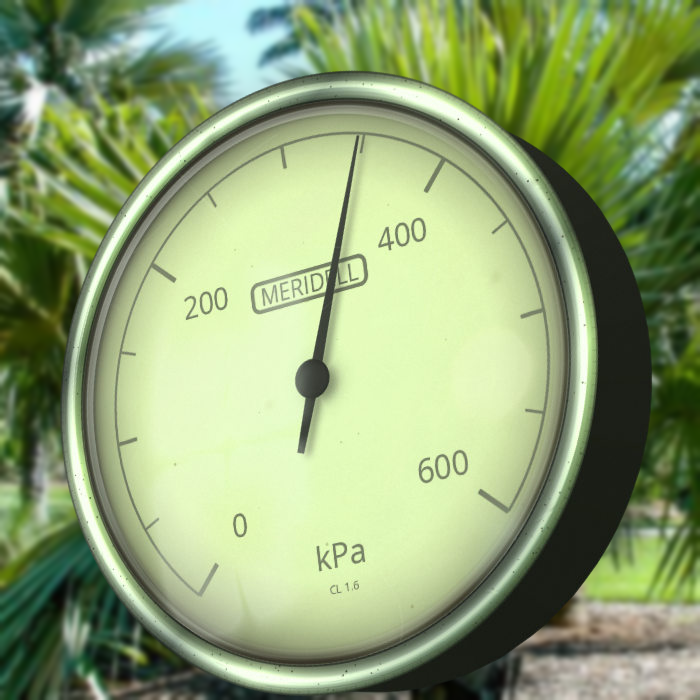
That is kPa 350
